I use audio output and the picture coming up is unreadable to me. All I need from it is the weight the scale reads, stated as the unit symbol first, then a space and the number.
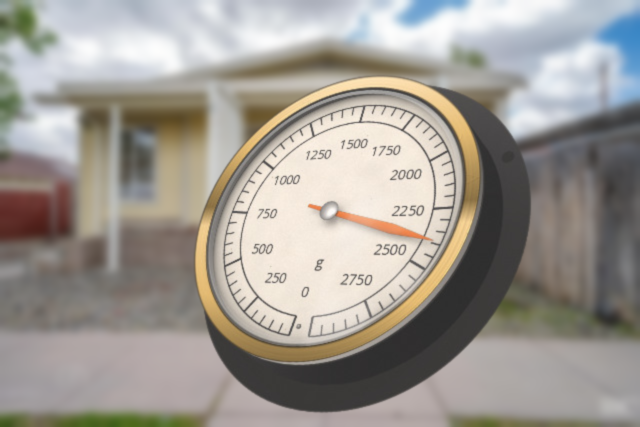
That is g 2400
